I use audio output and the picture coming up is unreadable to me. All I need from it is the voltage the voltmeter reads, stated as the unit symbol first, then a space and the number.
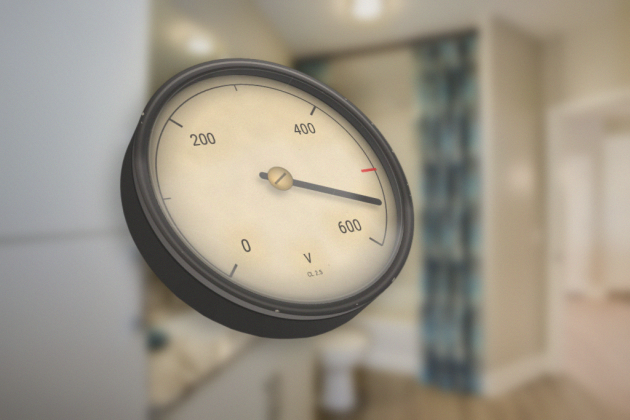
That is V 550
